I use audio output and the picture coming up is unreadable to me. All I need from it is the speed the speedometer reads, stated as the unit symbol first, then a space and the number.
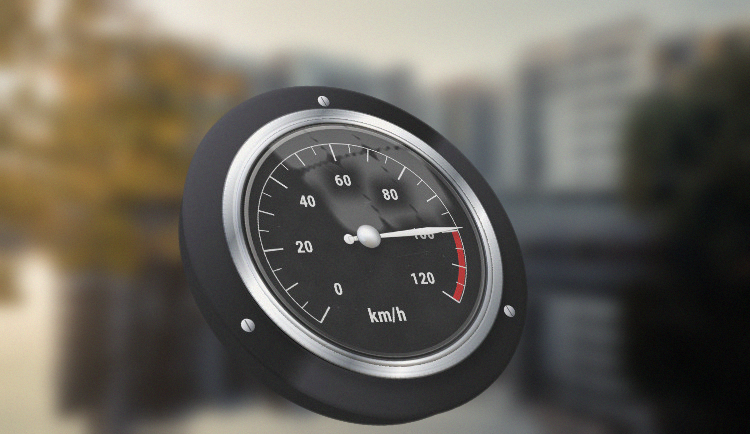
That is km/h 100
